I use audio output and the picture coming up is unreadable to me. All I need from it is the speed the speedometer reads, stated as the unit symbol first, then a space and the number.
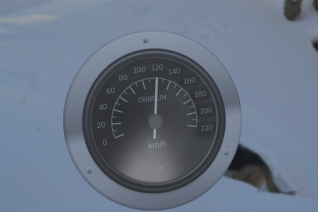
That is km/h 120
